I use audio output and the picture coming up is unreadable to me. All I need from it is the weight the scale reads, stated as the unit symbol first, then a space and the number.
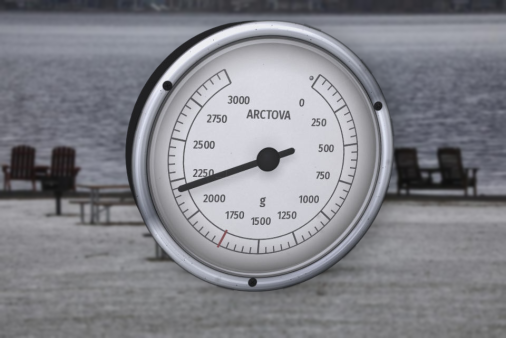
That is g 2200
